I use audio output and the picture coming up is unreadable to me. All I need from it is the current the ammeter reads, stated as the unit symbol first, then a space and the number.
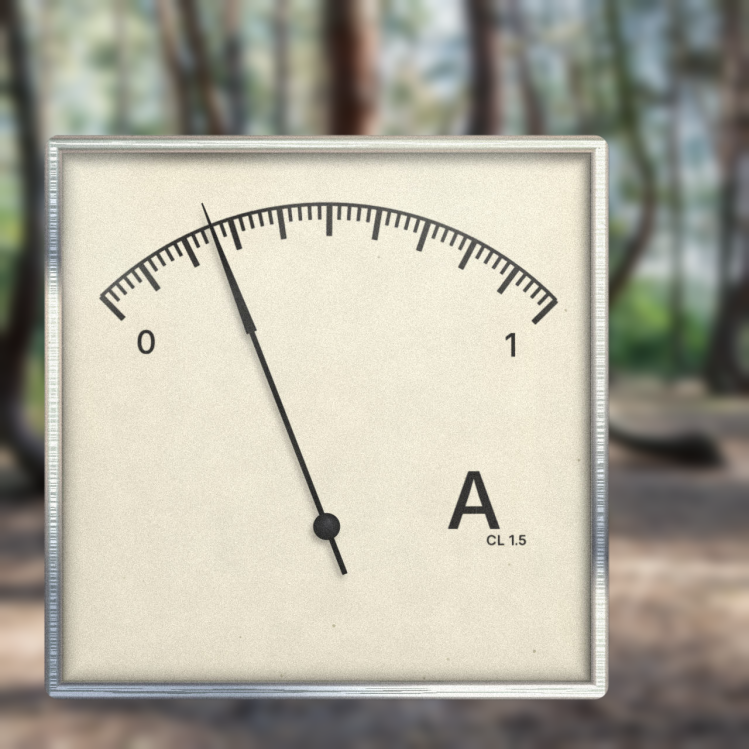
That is A 0.26
